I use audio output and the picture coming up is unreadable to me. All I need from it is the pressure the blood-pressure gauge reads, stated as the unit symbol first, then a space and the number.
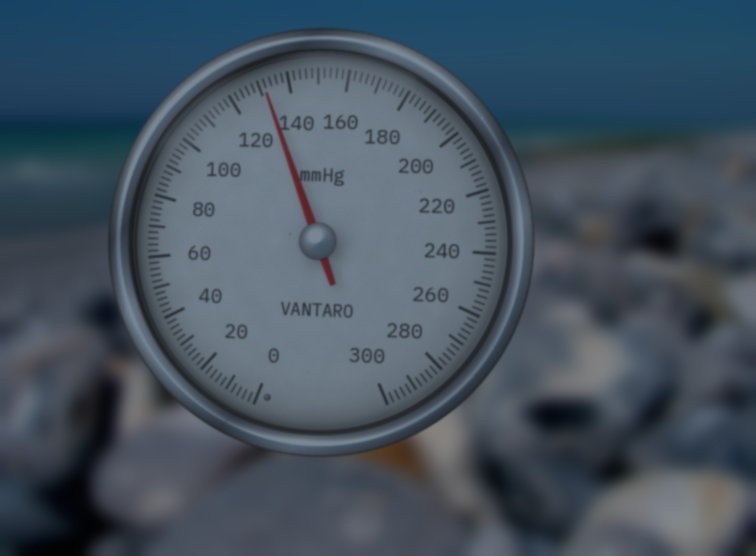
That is mmHg 132
